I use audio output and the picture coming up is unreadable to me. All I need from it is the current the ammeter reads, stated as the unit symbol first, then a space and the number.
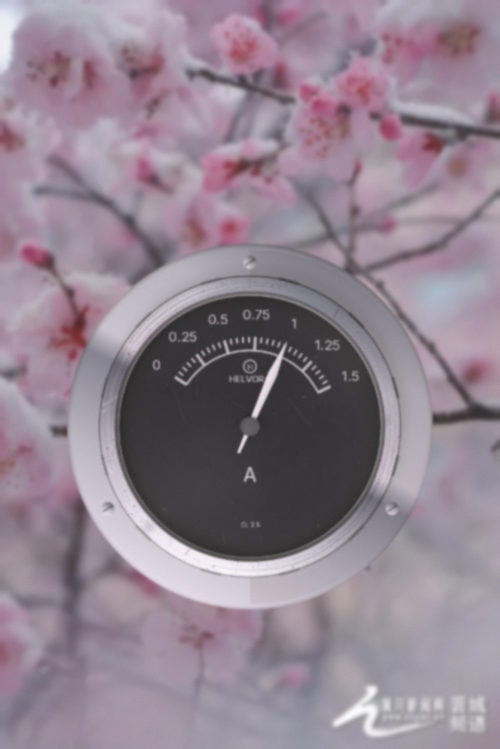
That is A 1
